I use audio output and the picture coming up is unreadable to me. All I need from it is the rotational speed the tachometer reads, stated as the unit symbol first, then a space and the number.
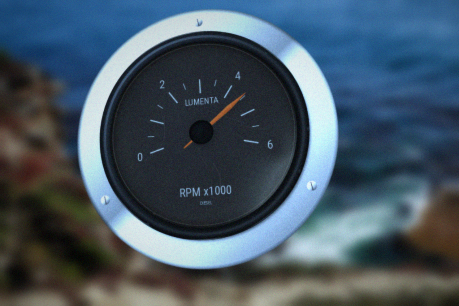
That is rpm 4500
